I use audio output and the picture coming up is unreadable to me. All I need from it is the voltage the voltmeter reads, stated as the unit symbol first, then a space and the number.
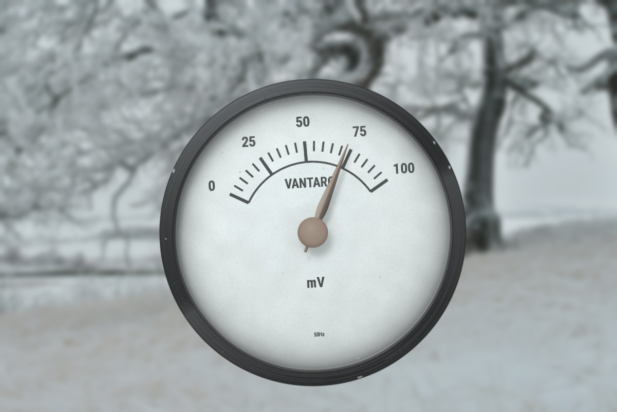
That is mV 72.5
